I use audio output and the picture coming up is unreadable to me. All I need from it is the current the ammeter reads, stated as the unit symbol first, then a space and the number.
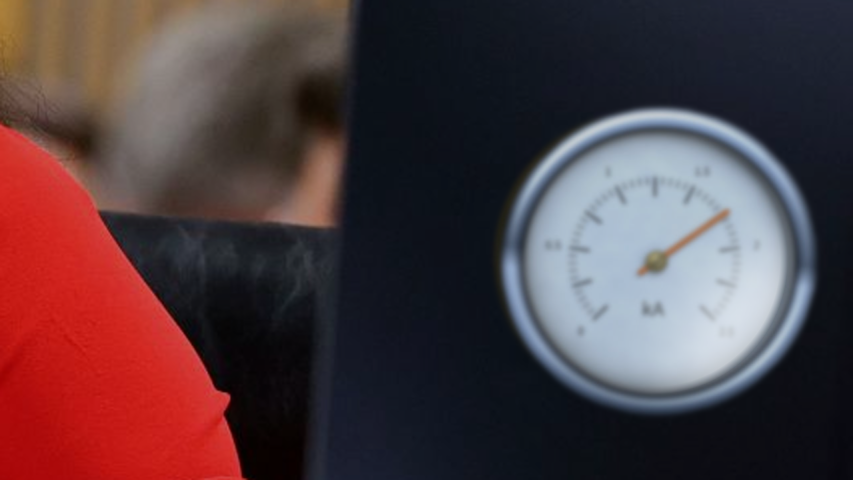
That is kA 1.75
